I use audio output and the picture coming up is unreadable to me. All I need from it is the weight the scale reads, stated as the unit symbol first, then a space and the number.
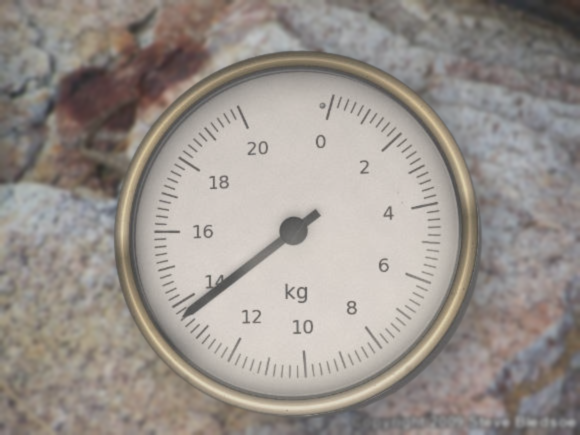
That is kg 13.6
